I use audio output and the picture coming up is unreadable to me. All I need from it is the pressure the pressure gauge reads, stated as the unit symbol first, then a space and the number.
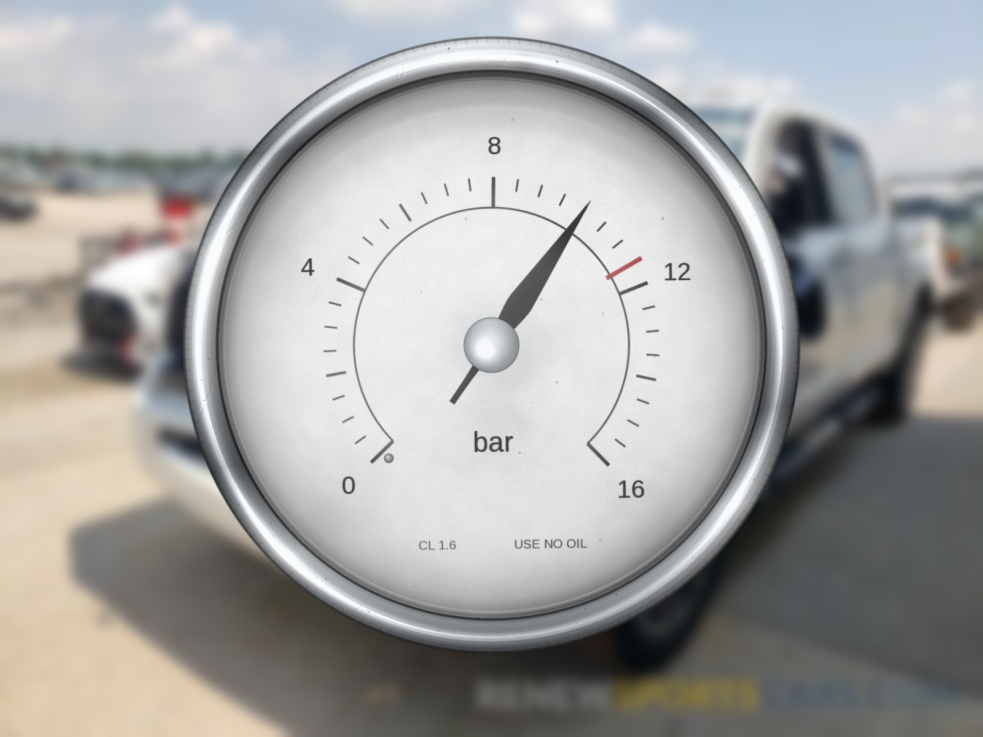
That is bar 10
